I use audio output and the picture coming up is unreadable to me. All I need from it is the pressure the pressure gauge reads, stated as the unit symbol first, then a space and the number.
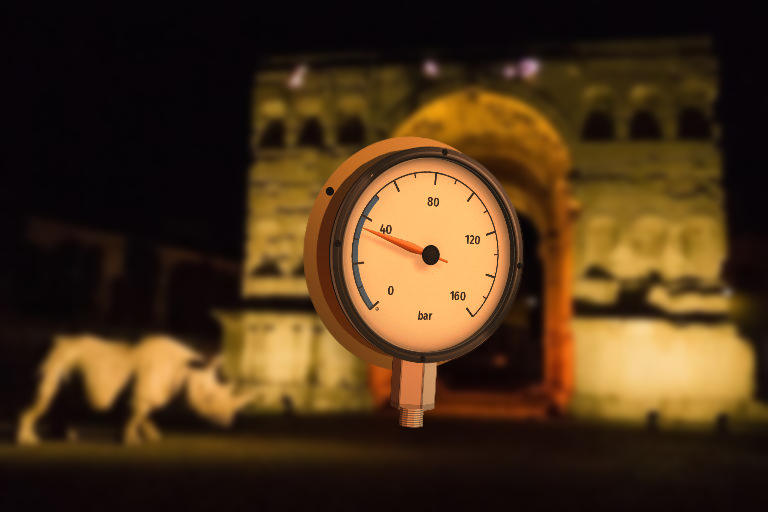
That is bar 35
